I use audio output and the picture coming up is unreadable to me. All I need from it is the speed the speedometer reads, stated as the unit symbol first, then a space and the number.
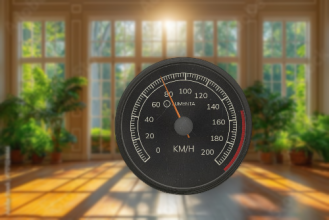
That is km/h 80
